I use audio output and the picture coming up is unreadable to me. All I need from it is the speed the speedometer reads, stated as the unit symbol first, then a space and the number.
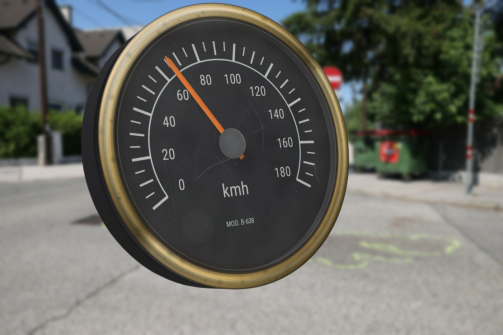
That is km/h 65
